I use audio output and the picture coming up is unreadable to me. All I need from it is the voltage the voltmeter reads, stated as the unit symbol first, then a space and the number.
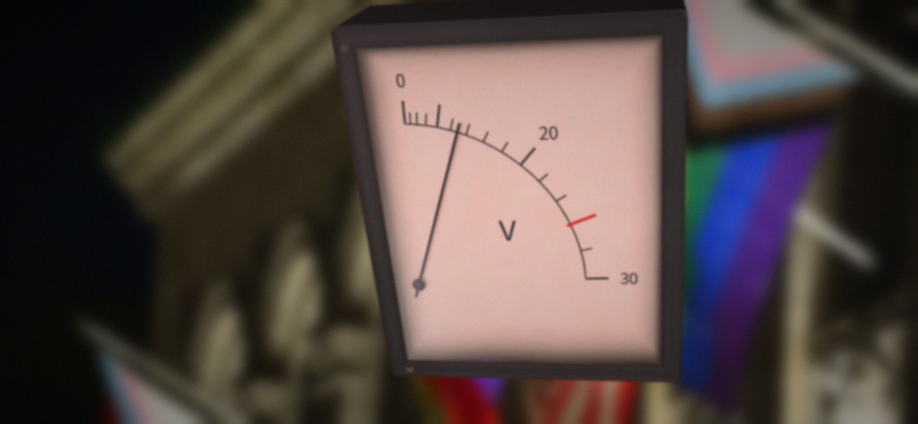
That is V 13
